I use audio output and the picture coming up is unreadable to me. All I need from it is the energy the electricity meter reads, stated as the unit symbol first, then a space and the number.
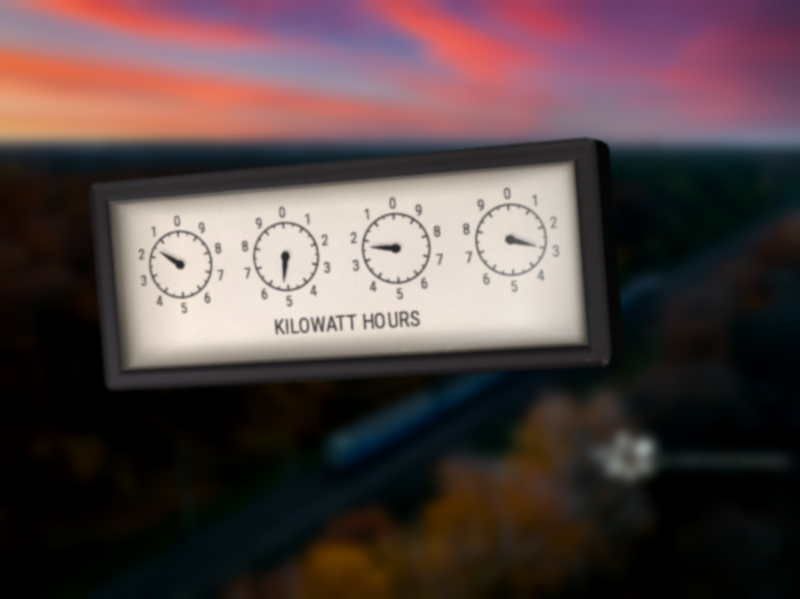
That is kWh 1523
